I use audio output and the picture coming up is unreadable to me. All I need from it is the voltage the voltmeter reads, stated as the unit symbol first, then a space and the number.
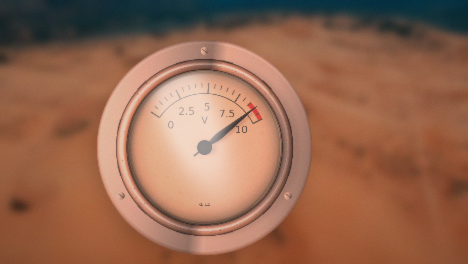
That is V 9
